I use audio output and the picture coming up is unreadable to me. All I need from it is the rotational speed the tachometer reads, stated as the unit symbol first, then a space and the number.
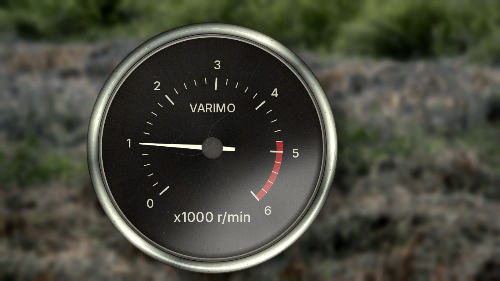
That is rpm 1000
